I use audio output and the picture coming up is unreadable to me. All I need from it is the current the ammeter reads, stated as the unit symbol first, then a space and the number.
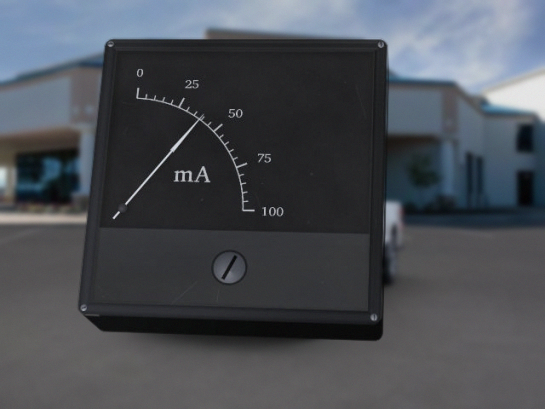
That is mA 40
